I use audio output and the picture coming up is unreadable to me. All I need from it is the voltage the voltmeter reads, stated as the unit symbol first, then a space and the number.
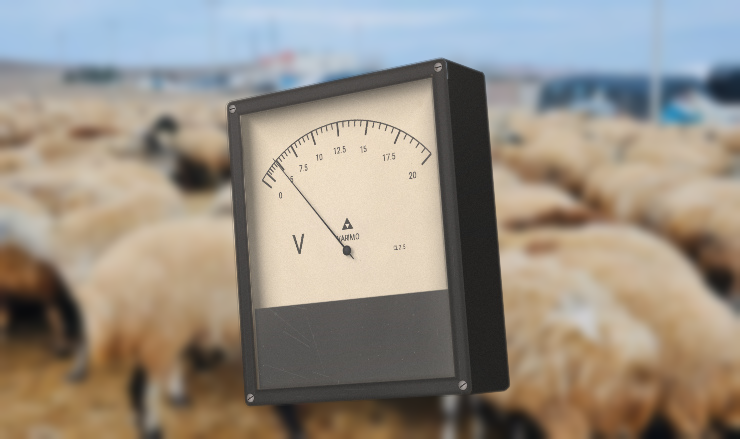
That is V 5
